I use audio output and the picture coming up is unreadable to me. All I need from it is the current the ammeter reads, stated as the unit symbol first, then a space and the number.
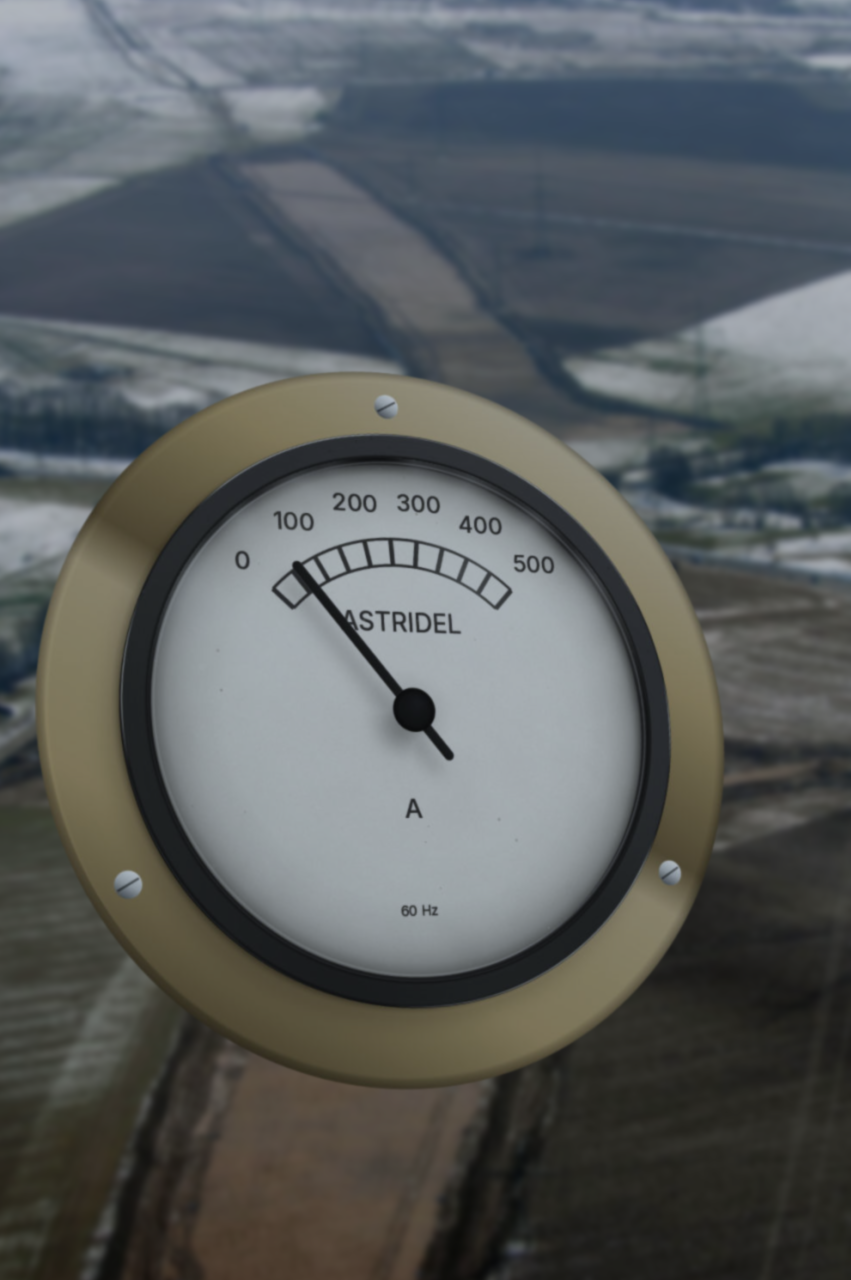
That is A 50
